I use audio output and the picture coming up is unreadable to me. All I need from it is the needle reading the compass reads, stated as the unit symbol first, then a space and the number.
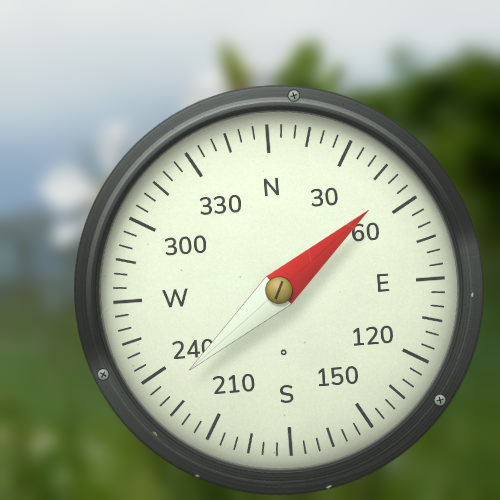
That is ° 52.5
